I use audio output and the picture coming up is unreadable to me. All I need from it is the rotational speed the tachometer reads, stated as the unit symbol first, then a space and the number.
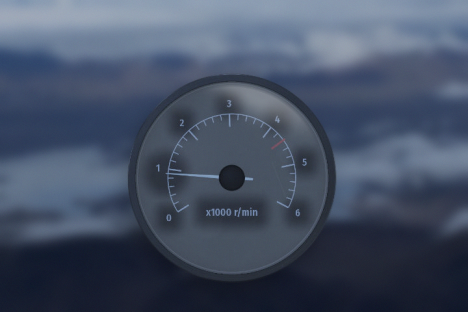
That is rpm 900
